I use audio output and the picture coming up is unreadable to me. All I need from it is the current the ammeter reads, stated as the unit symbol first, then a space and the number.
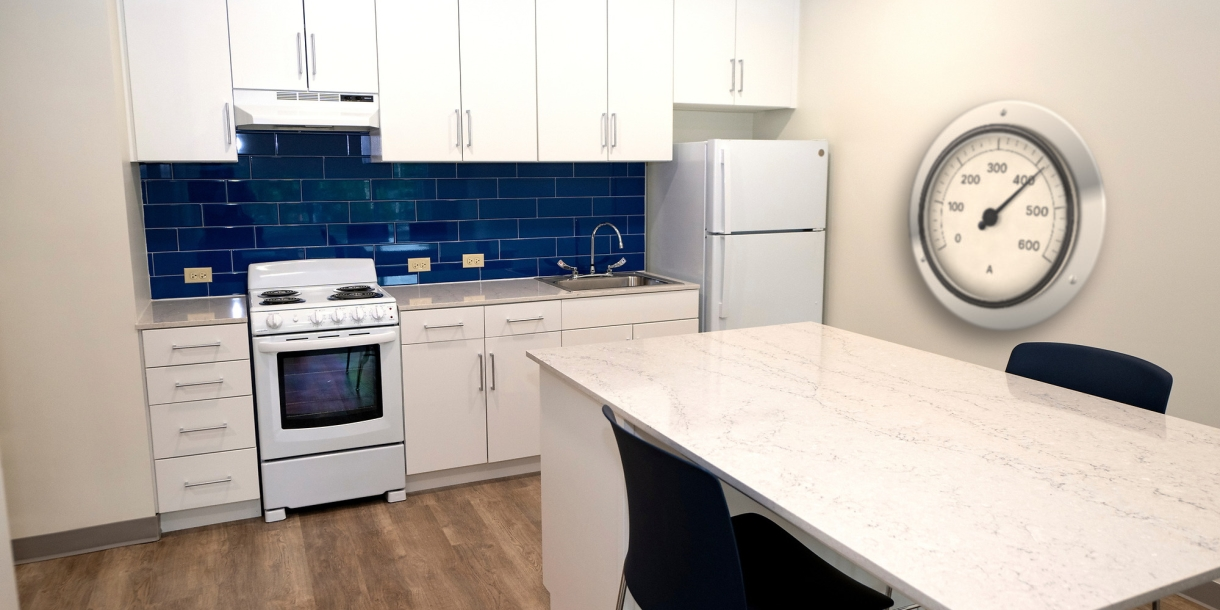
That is A 420
